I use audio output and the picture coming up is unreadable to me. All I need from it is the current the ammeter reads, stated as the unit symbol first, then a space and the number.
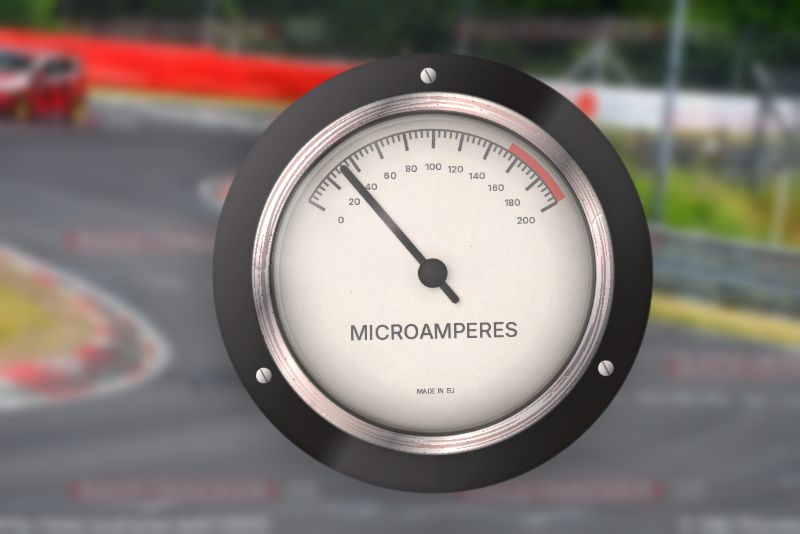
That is µA 32
